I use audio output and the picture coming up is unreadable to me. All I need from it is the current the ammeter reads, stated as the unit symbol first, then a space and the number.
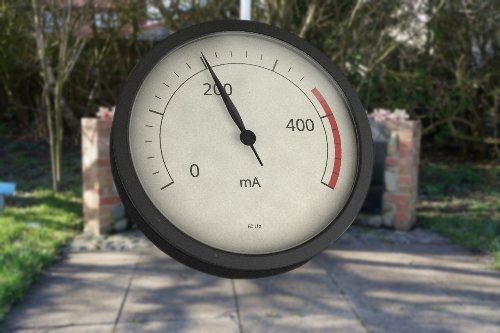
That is mA 200
